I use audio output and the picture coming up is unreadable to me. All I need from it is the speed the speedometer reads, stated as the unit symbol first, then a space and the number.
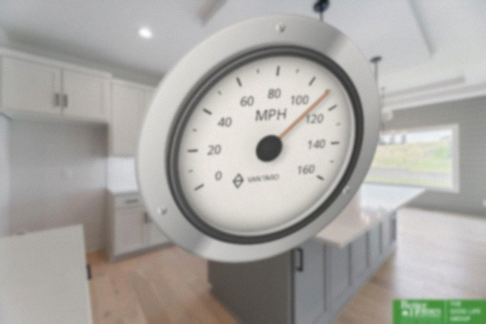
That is mph 110
